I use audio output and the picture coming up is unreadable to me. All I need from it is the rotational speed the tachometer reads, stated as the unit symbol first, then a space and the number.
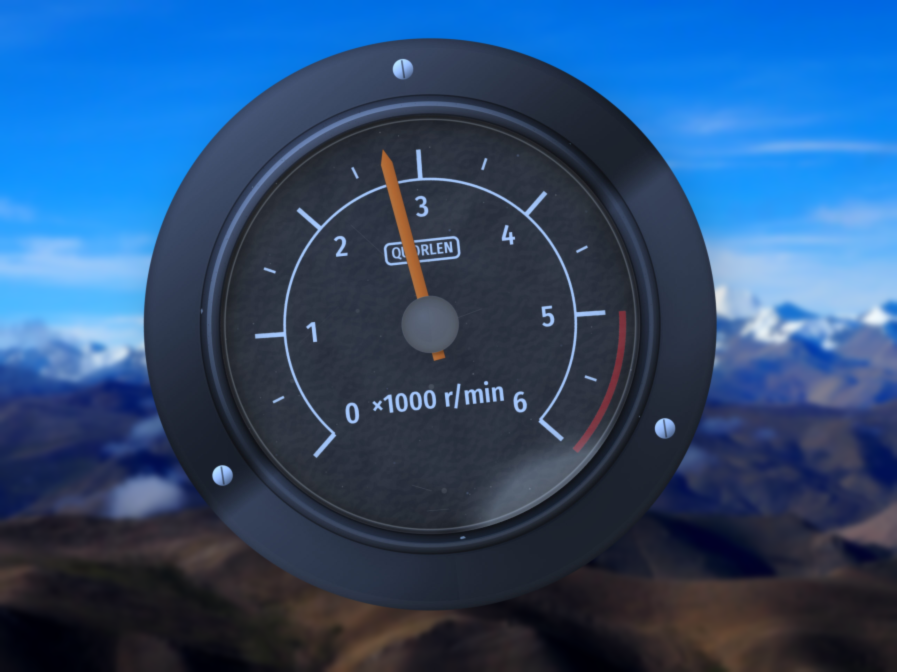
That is rpm 2750
